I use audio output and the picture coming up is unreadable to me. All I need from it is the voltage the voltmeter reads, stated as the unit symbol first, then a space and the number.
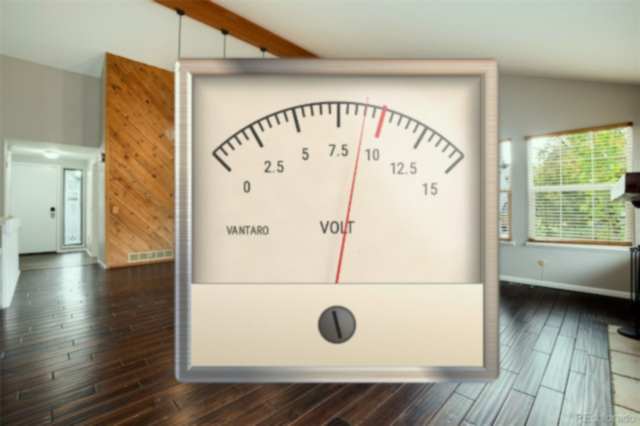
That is V 9
